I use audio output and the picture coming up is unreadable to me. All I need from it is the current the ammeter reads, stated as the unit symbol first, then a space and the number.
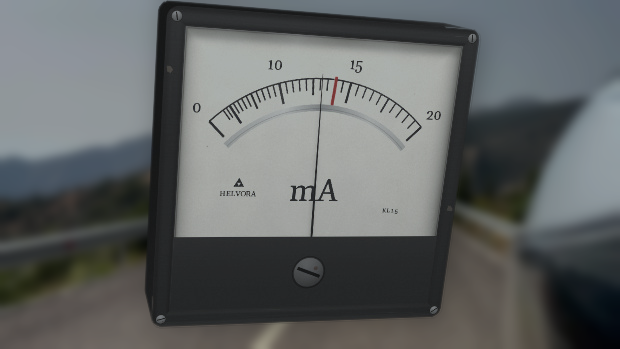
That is mA 13
